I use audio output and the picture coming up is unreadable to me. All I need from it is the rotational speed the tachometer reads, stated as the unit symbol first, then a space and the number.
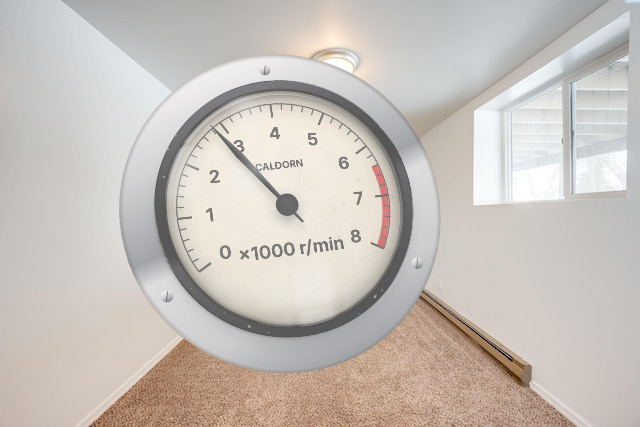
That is rpm 2800
